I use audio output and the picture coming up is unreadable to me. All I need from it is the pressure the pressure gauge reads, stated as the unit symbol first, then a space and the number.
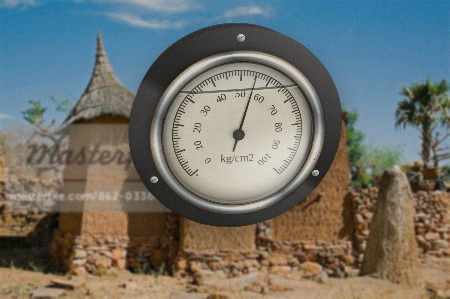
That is kg/cm² 55
